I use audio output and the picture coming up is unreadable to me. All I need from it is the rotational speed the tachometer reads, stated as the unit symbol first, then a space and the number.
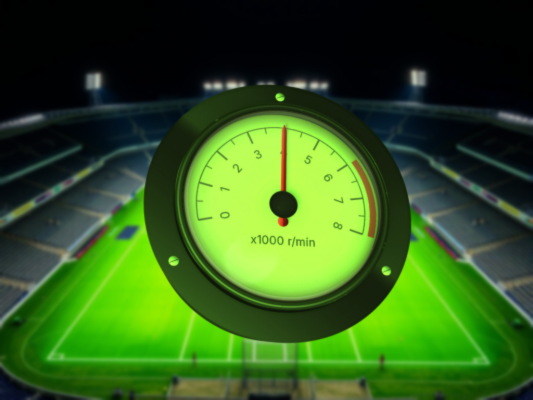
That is rpm 4000
